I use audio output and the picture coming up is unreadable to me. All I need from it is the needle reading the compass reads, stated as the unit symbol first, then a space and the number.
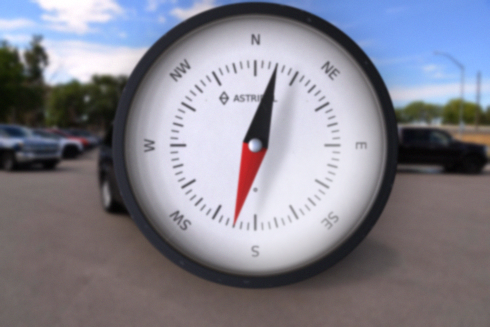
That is ° 195
